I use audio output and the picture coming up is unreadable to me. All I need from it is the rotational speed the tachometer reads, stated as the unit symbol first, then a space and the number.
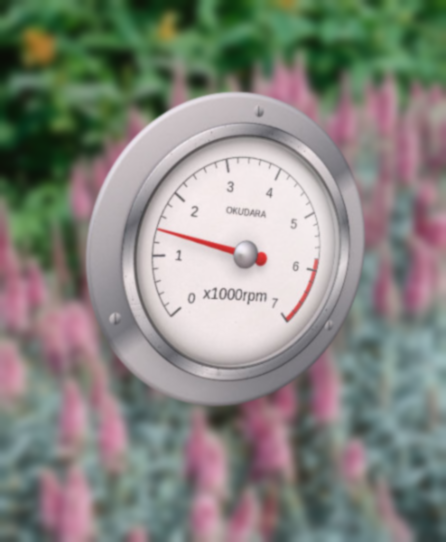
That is rpm 1400
